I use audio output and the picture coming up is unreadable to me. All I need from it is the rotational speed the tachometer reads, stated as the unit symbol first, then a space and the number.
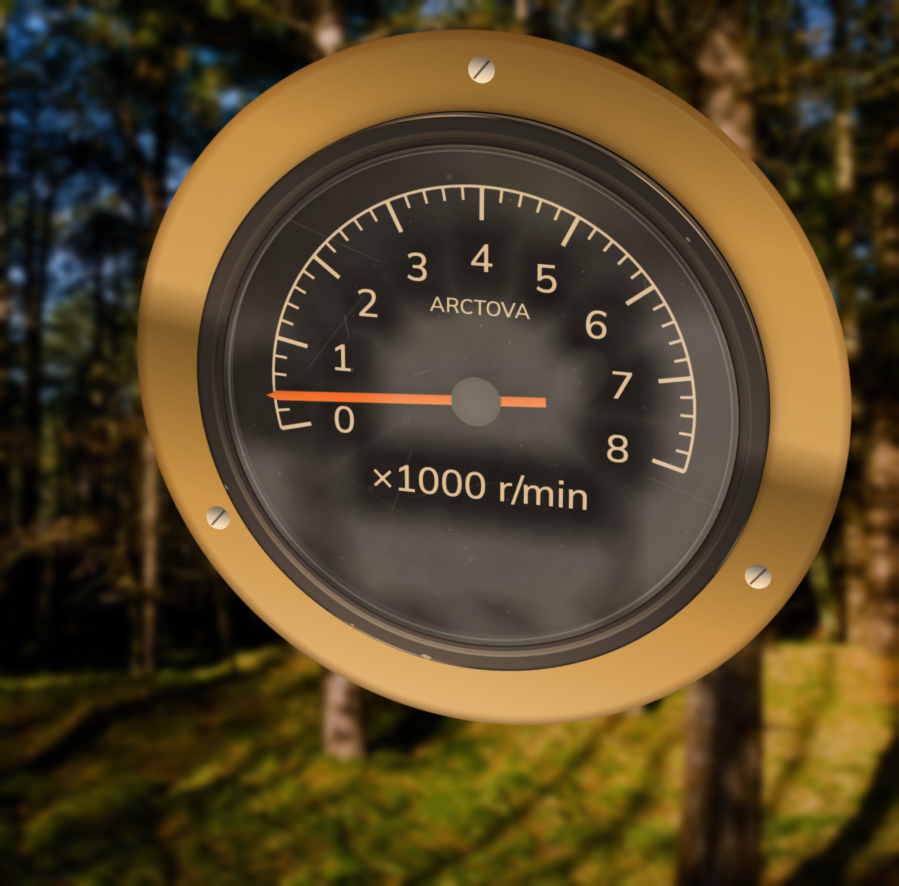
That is rpm 400
